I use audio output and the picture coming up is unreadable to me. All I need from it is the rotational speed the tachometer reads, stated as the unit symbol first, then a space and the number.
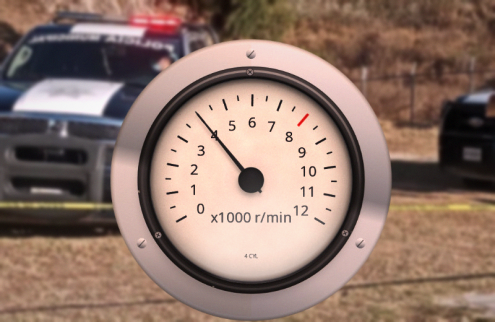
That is rpm 4000
